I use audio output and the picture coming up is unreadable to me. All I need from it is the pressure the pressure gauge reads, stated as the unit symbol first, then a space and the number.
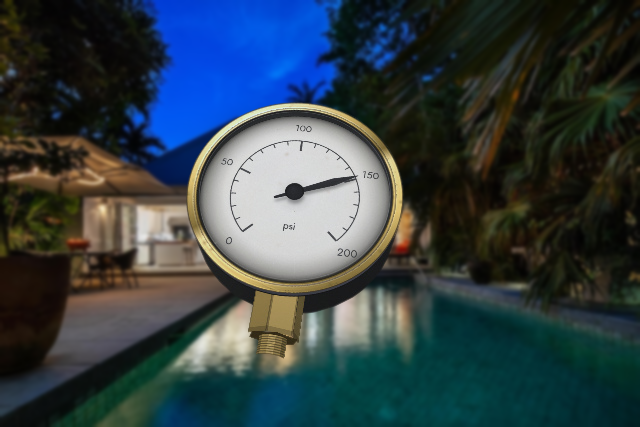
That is psi 150
